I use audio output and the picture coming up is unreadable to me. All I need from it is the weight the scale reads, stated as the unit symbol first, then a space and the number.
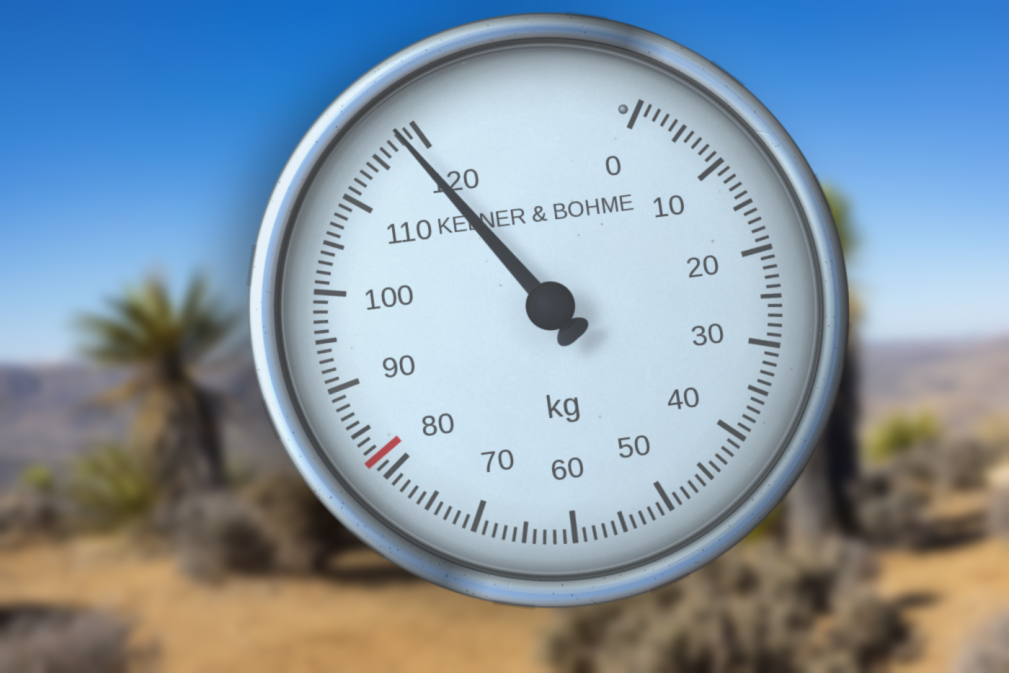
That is kg 118
